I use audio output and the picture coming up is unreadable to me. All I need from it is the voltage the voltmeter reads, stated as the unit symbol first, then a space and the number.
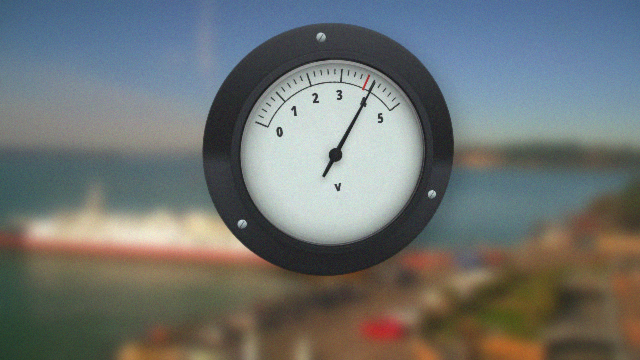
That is V 4
